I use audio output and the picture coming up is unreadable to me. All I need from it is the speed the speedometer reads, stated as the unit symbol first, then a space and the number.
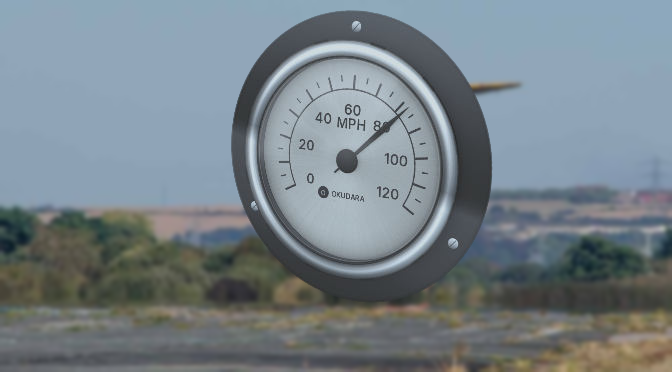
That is mph 82.5
